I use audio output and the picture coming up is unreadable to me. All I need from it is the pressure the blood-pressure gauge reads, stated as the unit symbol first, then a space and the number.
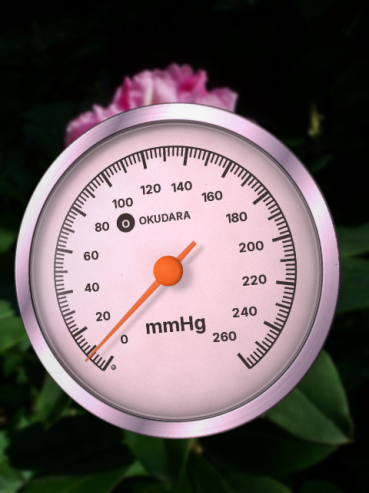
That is mmHg 8
